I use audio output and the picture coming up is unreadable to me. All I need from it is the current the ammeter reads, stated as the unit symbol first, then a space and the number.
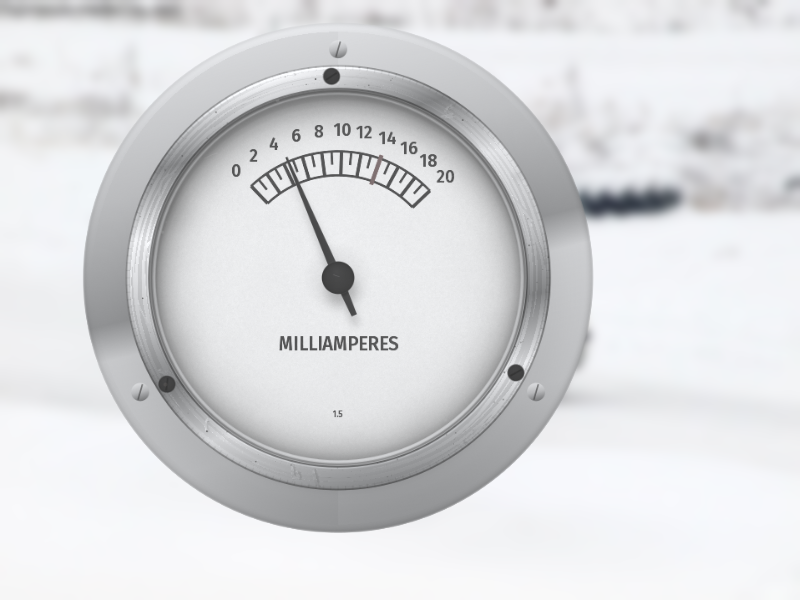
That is mA 4.5
